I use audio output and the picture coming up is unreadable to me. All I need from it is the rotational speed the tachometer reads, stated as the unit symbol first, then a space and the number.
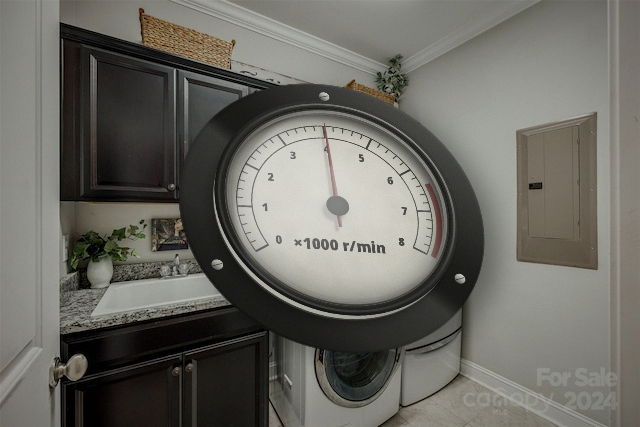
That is rpm 4000
